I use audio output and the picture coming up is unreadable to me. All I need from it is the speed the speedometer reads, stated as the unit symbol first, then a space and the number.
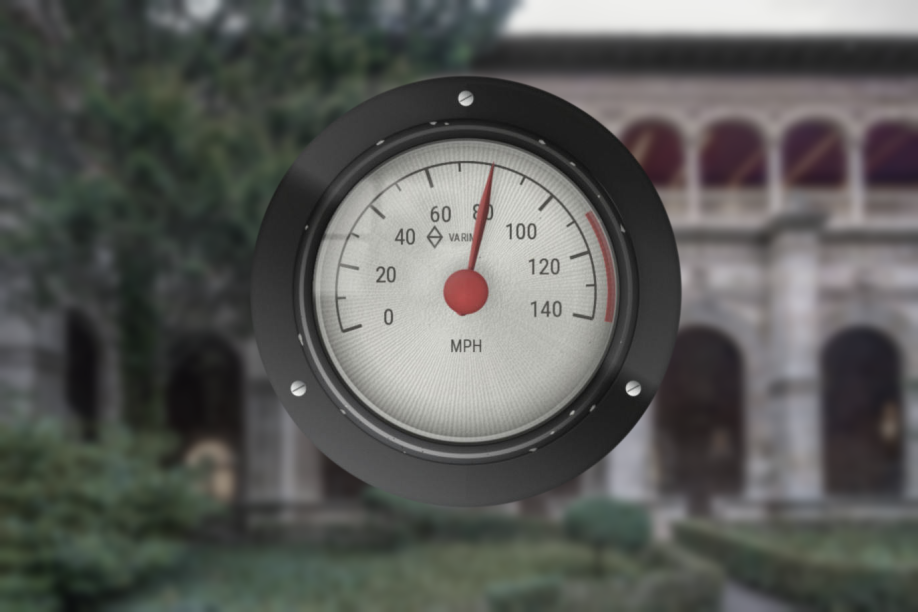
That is mph 80
